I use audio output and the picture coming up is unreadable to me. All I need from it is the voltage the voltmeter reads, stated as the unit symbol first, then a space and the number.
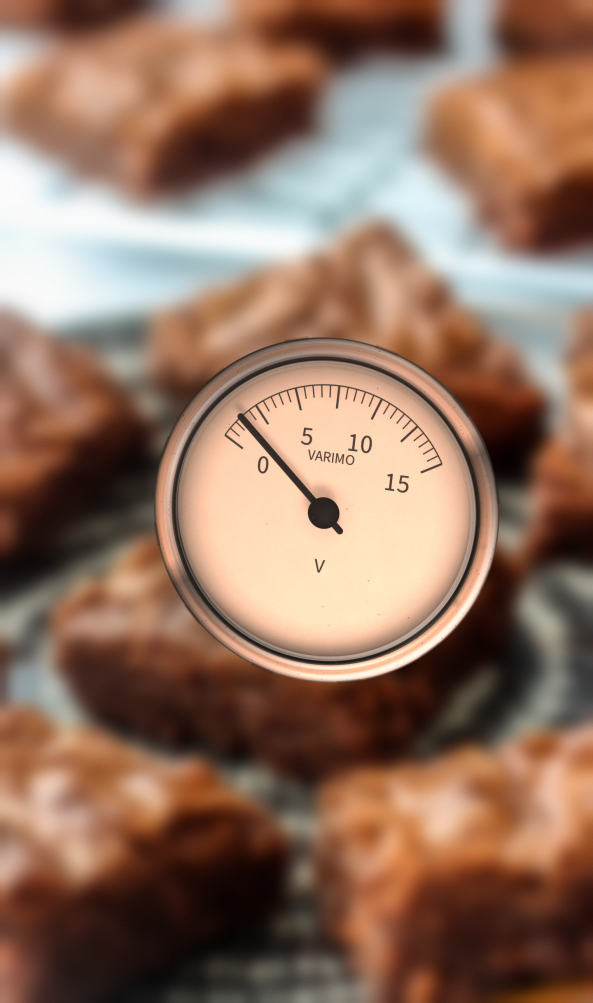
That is V 1.5
